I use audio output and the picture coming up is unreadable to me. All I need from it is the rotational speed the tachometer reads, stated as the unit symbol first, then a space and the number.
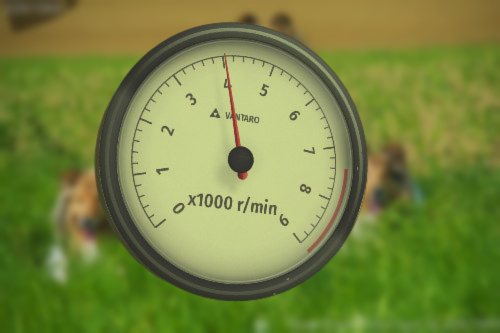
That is rpm 4000
